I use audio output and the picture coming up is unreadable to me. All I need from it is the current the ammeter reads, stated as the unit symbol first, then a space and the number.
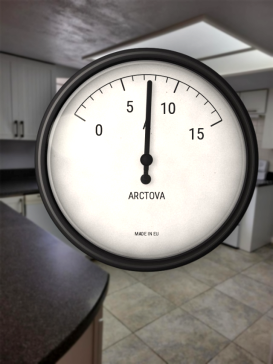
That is A 7.5
